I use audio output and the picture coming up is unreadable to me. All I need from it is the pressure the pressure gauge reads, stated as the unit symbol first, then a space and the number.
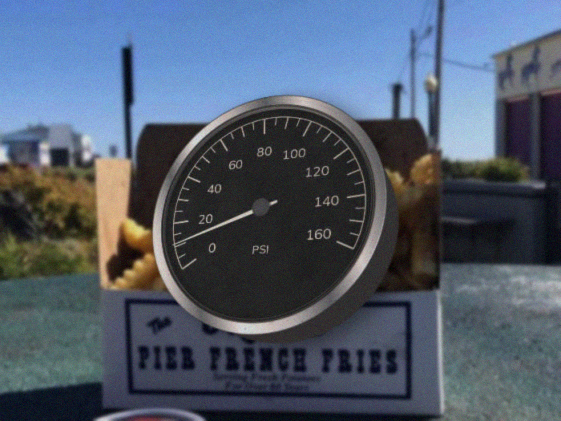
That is psi 10
